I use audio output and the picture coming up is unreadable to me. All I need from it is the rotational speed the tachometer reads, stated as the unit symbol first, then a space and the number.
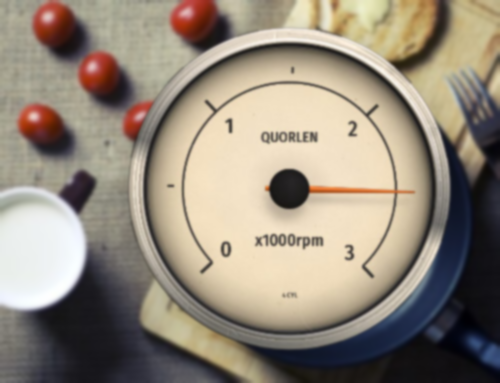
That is rpm 2500
